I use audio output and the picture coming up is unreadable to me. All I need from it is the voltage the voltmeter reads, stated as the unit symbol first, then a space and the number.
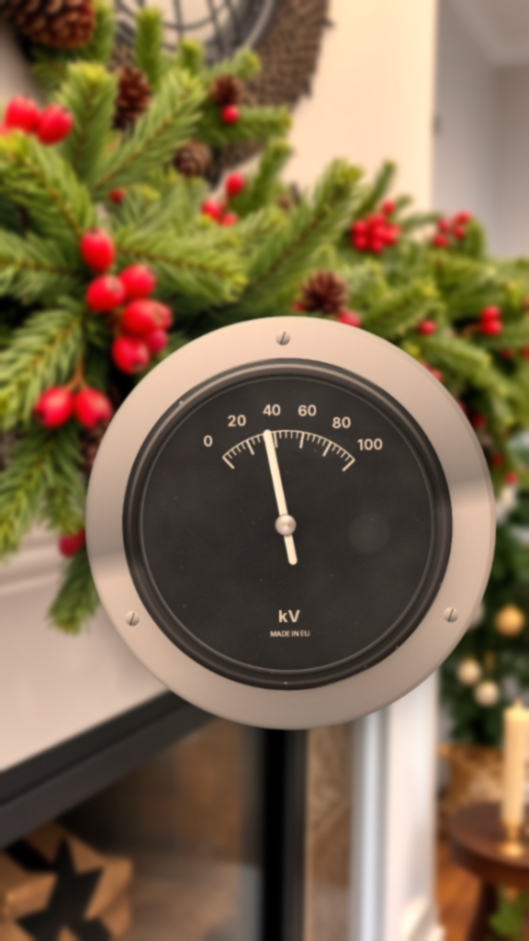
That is kV 36
